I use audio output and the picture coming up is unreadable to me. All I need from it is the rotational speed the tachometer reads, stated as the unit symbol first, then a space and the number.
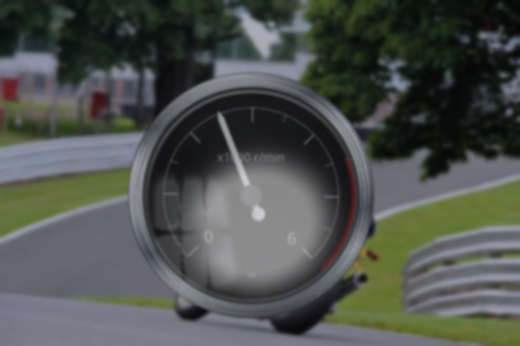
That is rpm 2500
